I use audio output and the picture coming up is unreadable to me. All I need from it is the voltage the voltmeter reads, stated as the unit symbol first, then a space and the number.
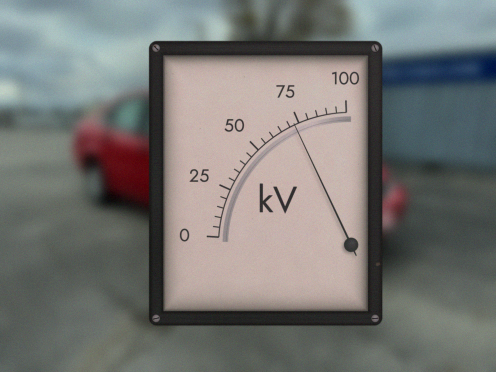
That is kV 72.5
